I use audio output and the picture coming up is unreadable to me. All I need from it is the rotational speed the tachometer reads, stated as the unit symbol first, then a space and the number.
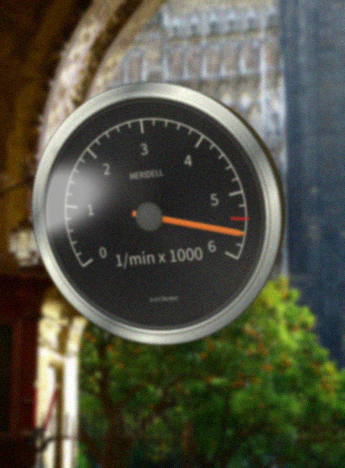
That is rpm 5600
